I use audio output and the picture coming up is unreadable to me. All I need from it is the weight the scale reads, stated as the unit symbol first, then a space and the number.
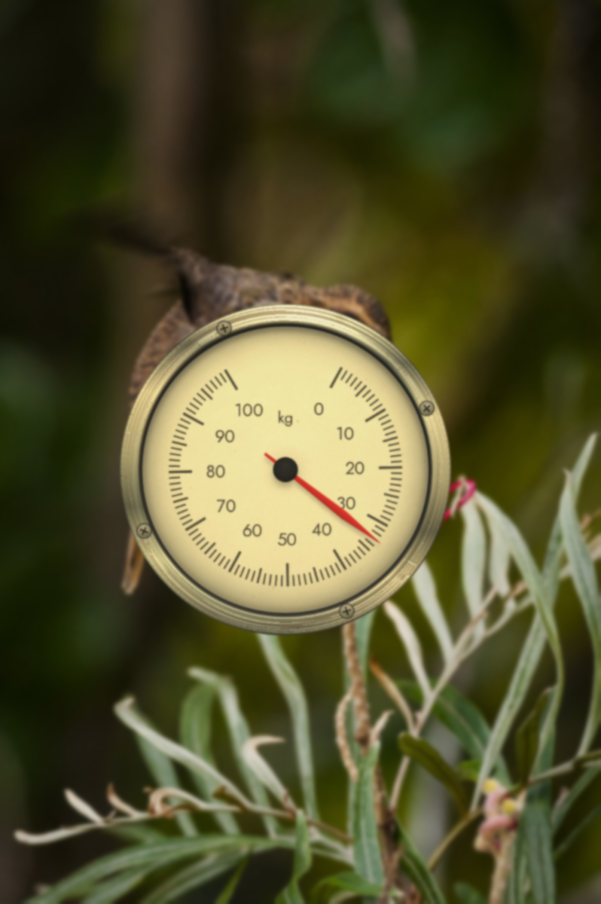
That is kg 33
